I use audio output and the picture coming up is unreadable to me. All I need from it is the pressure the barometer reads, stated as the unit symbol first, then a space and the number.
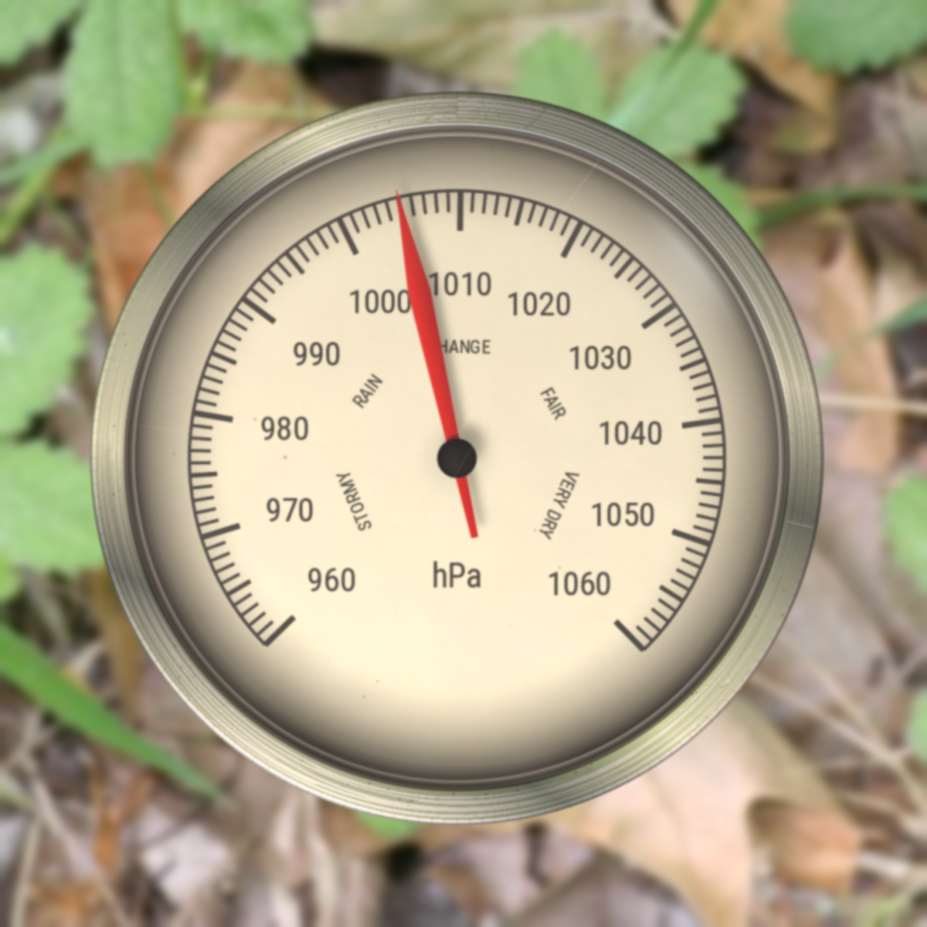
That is hPa 1005
